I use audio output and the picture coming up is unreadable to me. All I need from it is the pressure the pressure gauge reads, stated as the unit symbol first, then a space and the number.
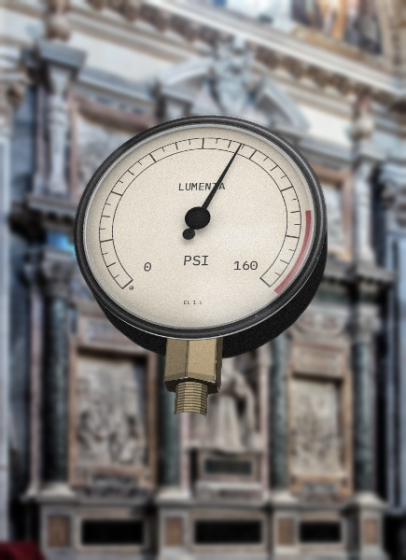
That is psi 95
